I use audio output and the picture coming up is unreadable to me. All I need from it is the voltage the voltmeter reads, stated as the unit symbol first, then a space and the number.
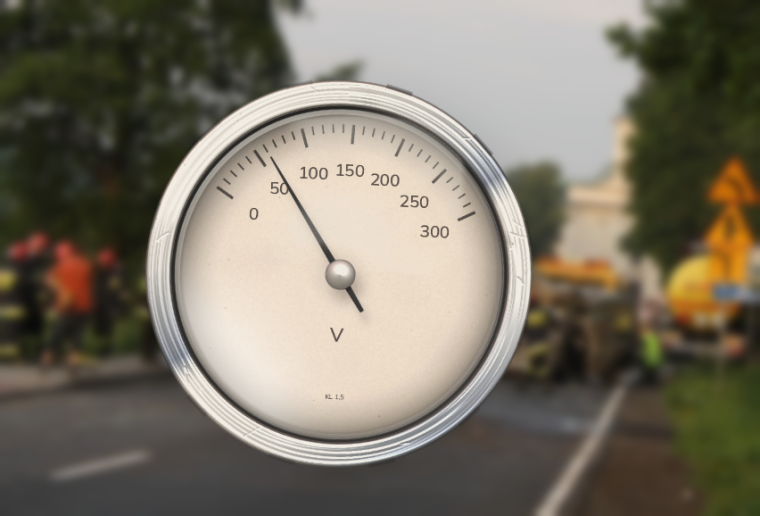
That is V 60
